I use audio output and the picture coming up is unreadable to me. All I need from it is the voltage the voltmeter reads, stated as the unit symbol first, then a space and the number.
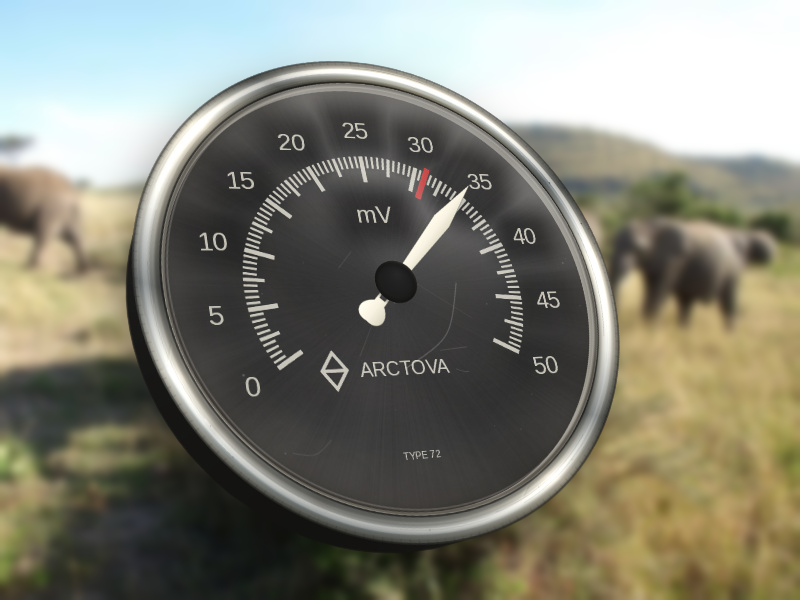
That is mV 34.5
